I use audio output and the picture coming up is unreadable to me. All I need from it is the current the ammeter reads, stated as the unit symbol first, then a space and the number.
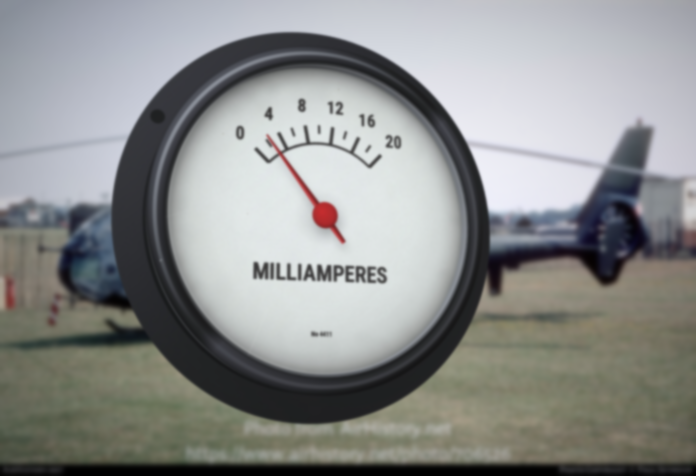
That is mA 2
